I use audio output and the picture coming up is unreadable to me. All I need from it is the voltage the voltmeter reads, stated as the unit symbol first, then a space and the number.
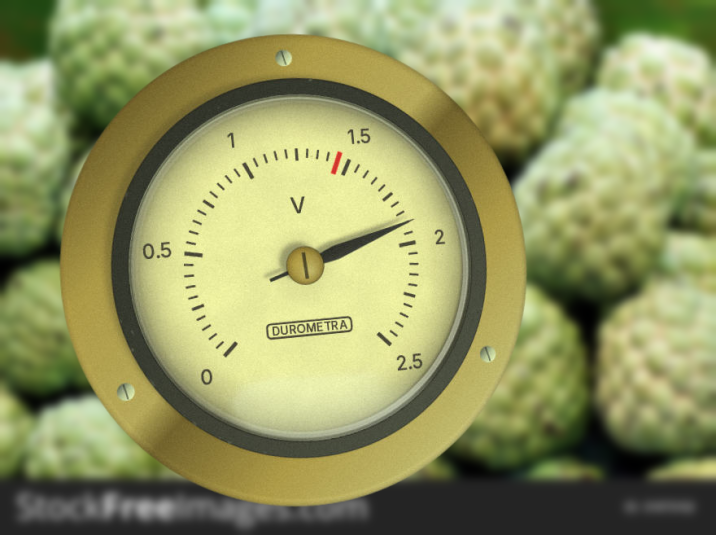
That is V 1.9
